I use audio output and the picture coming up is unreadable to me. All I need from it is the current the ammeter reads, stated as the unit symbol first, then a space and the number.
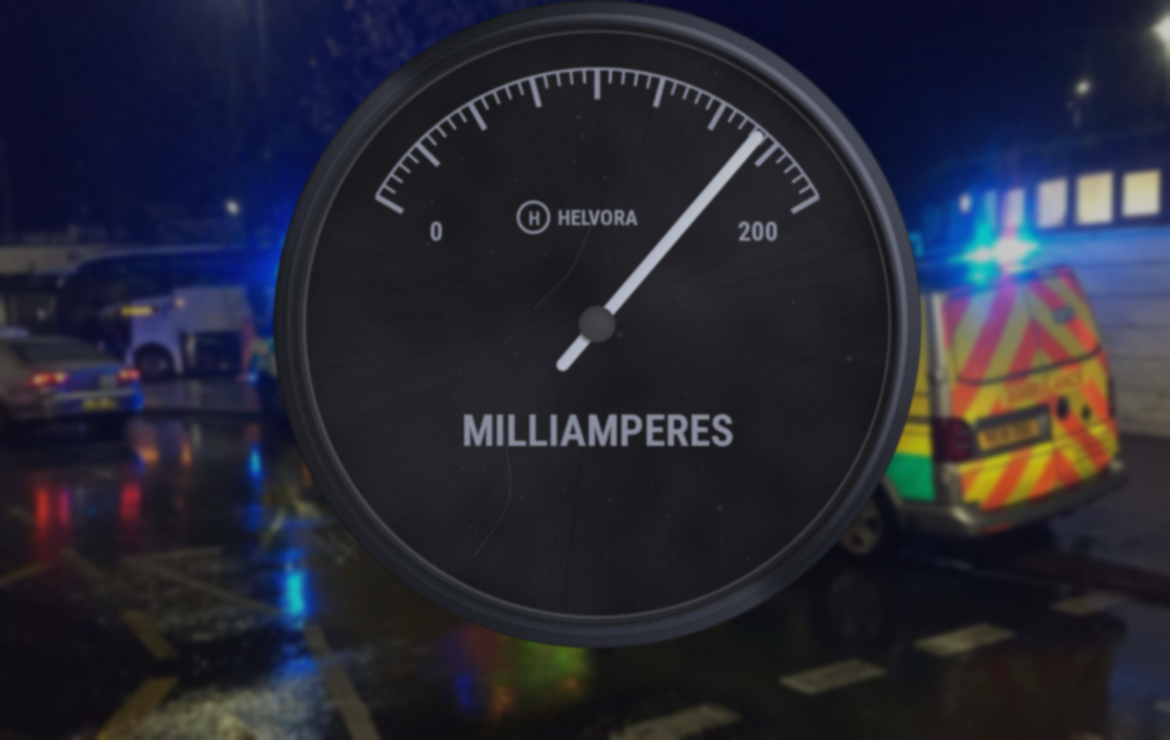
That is mA 167.5
